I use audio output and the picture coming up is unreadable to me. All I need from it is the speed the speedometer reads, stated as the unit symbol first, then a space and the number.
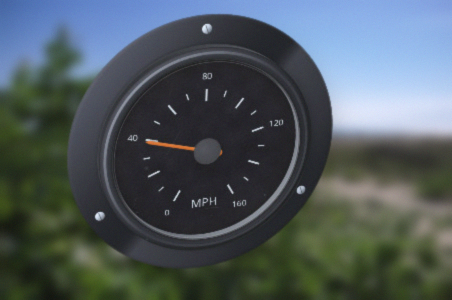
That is mph 40
